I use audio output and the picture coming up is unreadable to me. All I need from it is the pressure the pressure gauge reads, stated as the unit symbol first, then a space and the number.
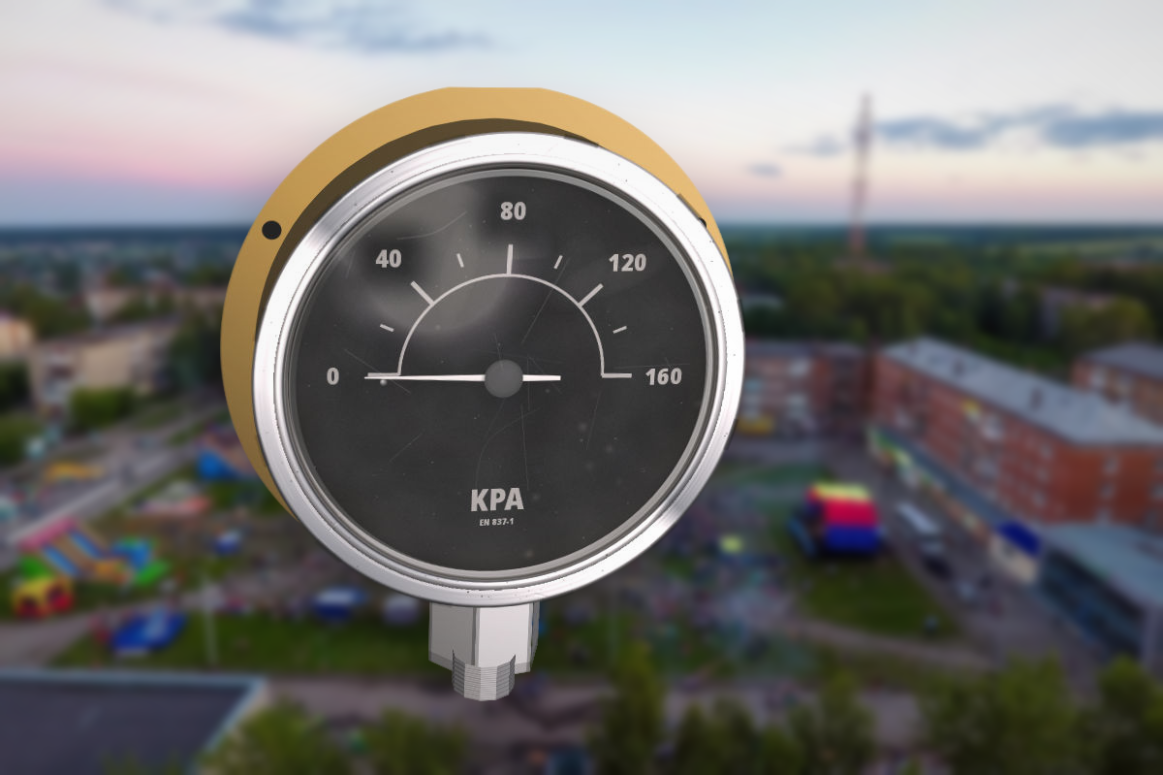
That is kPa 0
